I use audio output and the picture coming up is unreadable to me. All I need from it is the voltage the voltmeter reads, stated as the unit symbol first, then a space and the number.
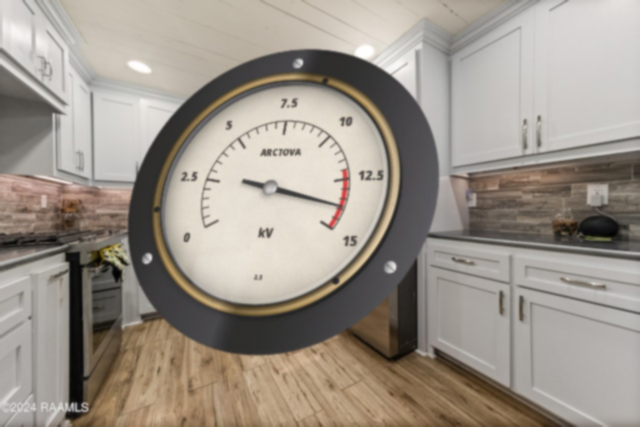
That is kV 14
